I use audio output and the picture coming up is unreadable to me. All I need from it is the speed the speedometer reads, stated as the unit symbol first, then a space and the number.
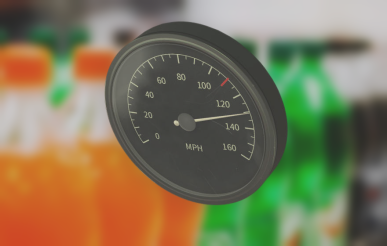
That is mph 130
